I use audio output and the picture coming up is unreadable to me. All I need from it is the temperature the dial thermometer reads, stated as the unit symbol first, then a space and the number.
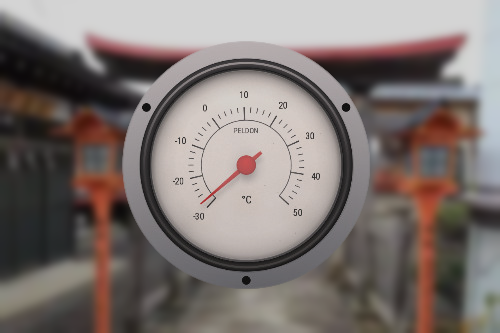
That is °C -28
